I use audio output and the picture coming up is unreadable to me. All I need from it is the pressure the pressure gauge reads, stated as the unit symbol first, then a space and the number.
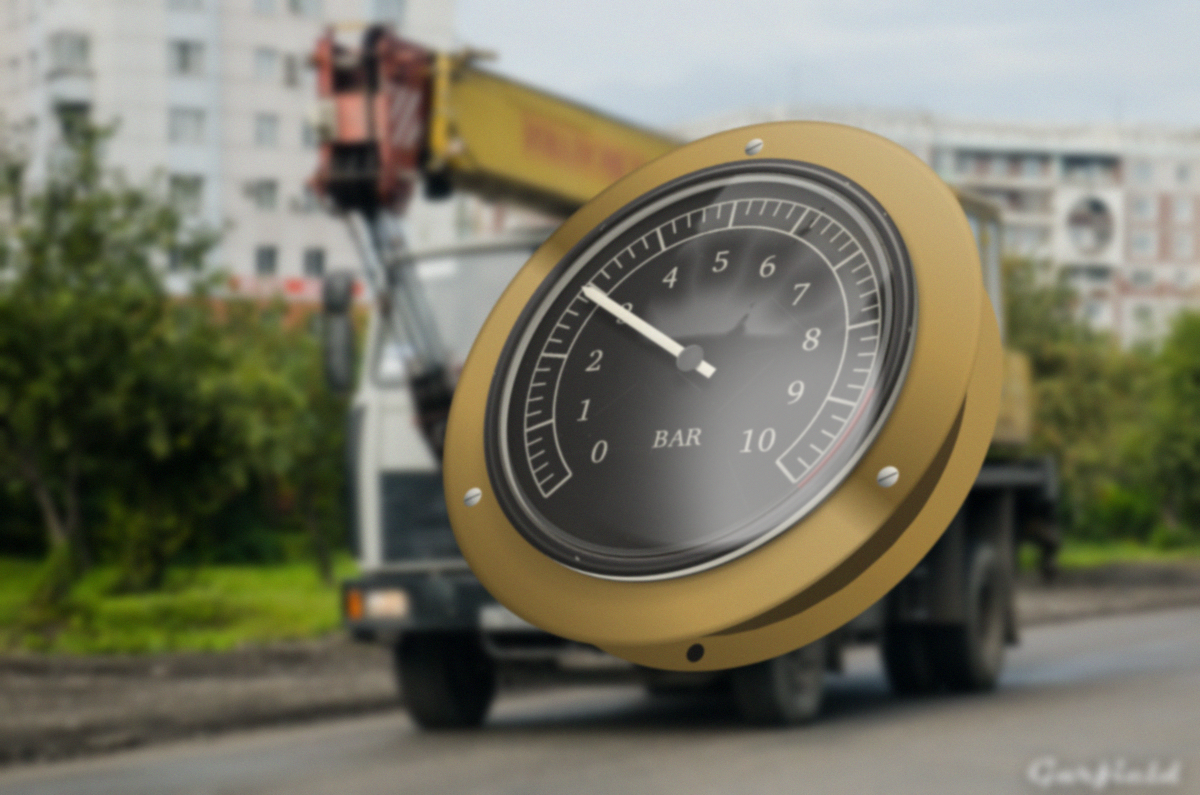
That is bar 2.9
